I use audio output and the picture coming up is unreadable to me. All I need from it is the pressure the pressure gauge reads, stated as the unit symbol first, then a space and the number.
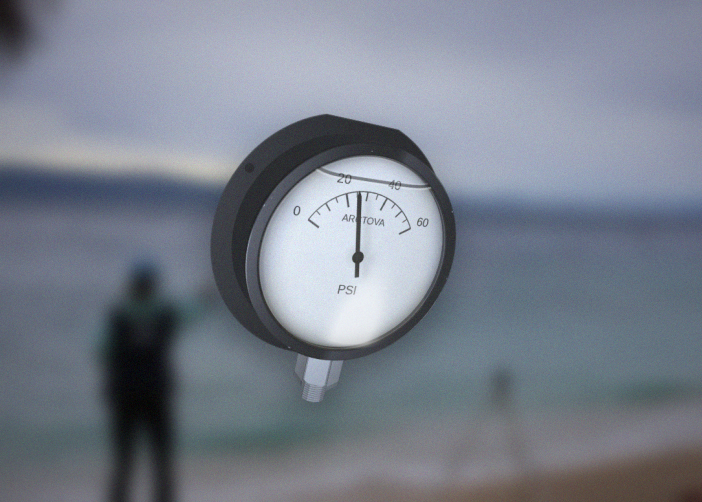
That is psi 25
